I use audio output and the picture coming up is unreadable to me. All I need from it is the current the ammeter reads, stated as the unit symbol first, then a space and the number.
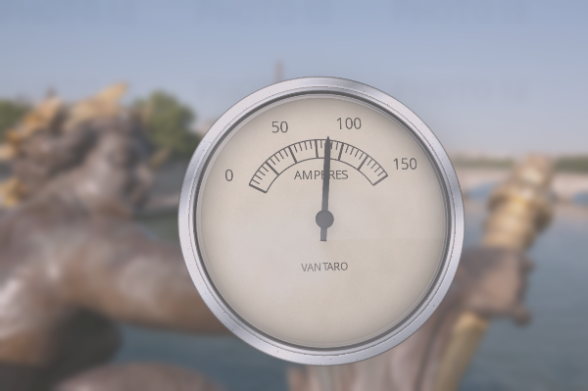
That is A 85
